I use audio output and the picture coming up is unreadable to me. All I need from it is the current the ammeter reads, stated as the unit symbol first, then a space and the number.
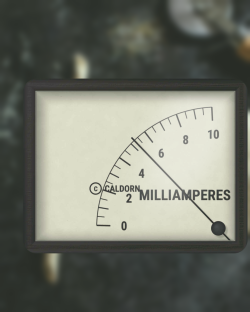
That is mA 5.25
